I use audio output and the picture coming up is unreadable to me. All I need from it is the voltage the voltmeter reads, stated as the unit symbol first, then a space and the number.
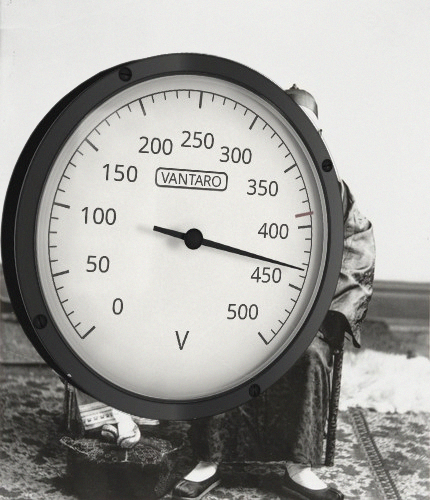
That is V 435
